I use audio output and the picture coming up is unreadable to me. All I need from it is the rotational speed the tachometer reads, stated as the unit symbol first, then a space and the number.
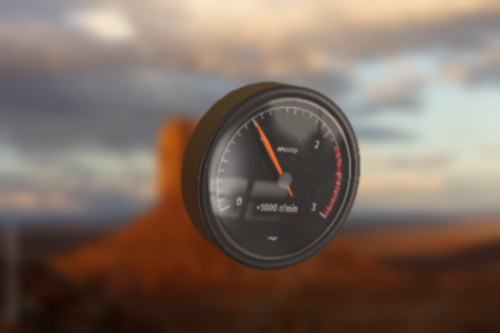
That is rpm 1000
